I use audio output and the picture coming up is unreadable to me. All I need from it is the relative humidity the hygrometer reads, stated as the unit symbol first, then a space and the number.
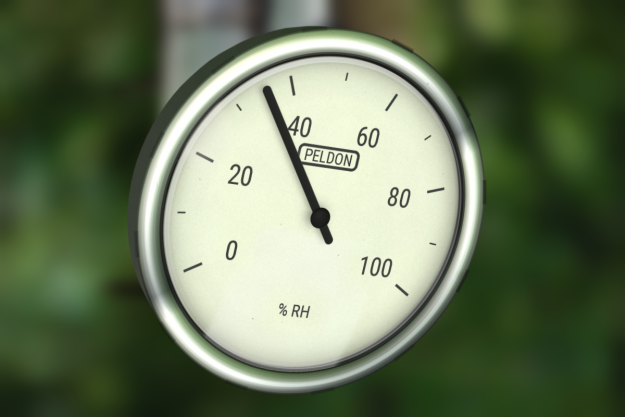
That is % 35
